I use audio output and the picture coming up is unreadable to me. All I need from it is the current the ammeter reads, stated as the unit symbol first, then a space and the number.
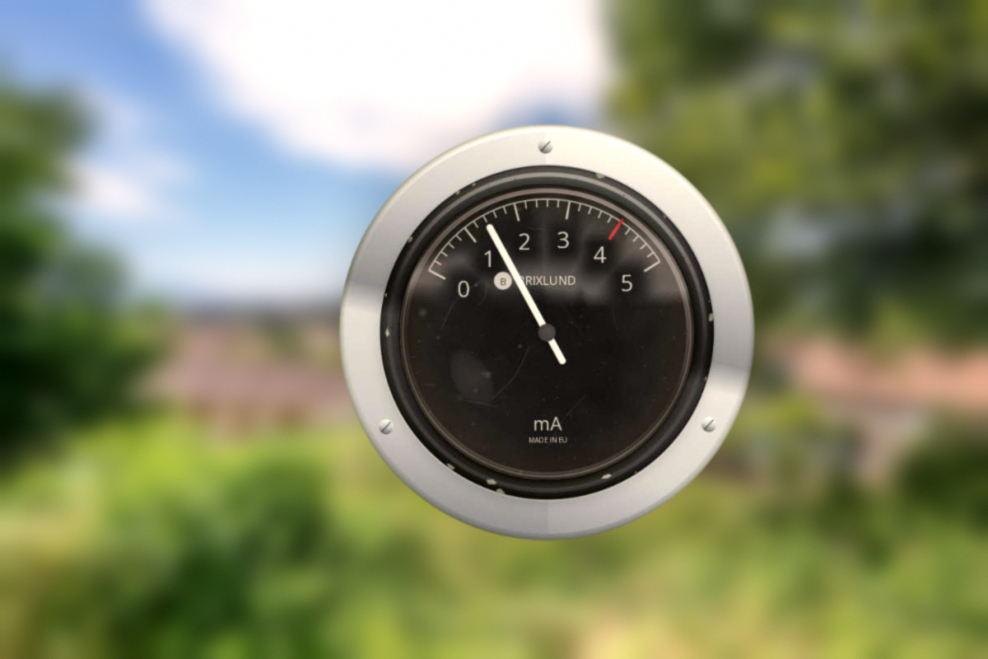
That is mA 1.4
